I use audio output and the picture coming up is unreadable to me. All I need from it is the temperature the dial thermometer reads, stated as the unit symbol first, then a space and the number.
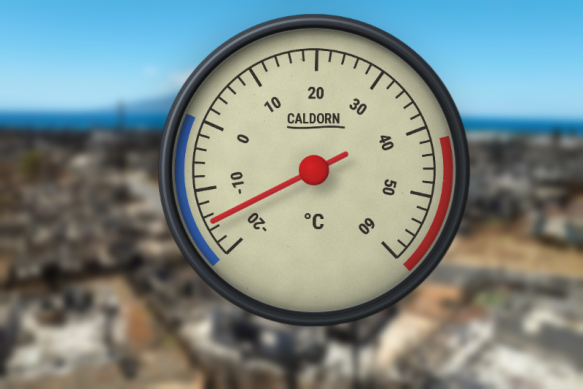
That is °C -15
